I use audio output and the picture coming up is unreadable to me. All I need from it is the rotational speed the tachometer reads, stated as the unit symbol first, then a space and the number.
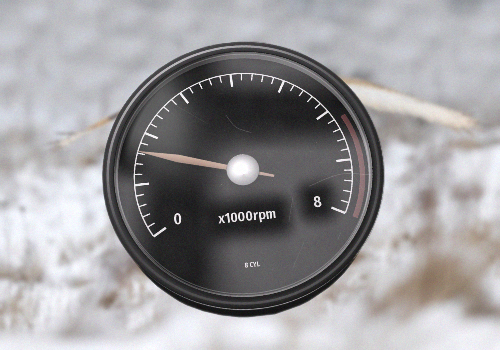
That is rpm 1600
